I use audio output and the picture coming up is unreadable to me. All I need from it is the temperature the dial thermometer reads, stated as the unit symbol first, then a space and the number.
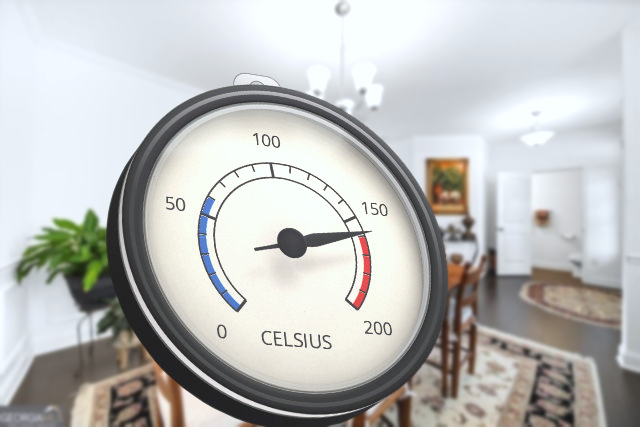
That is °C 160
